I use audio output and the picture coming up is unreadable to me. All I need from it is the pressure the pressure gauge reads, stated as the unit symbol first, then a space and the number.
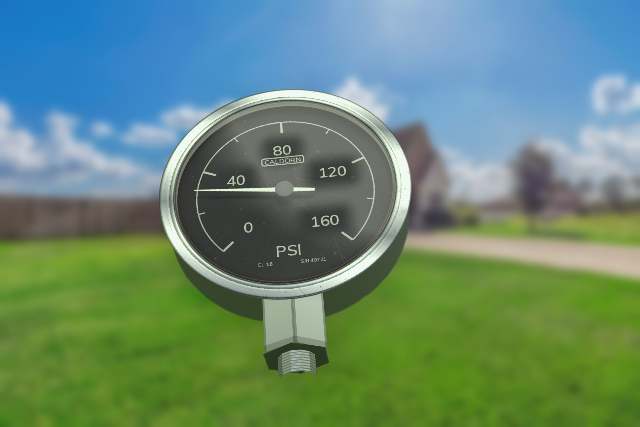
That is psi 30
